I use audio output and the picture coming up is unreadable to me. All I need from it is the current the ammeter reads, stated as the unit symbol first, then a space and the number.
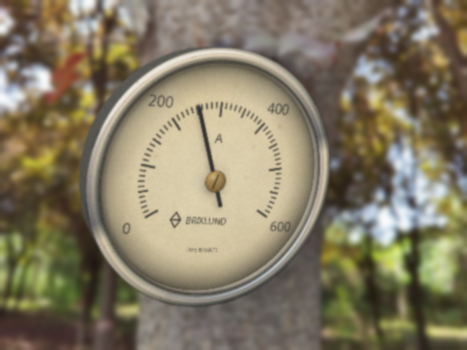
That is A 250
